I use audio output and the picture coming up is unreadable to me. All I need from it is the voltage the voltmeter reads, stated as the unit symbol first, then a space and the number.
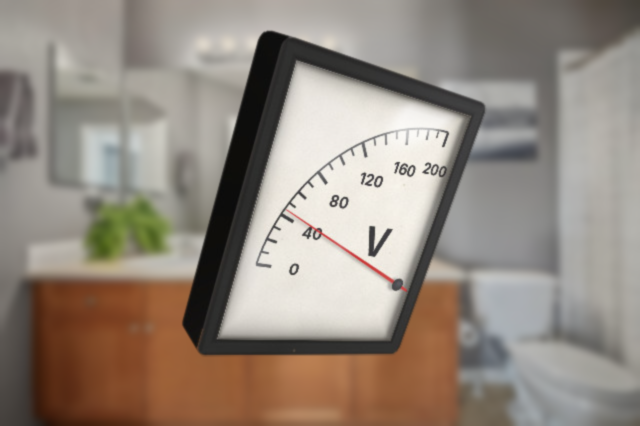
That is V 45
